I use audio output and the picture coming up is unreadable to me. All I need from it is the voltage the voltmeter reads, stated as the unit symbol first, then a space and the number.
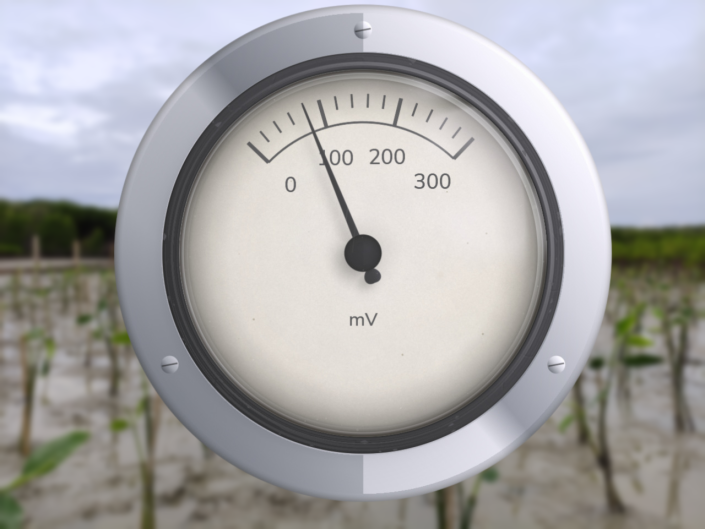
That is mV 80
